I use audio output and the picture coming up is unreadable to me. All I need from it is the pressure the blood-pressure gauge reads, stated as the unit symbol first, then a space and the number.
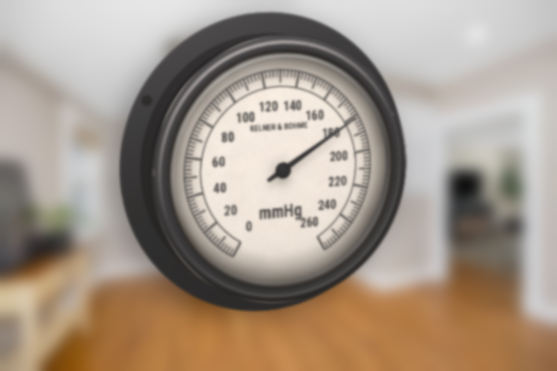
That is mmHg 180
